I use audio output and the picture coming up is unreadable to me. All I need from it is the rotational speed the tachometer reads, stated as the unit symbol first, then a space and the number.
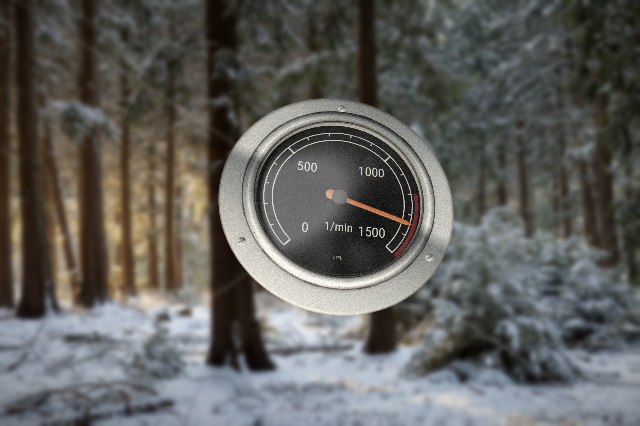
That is rpm 1350
